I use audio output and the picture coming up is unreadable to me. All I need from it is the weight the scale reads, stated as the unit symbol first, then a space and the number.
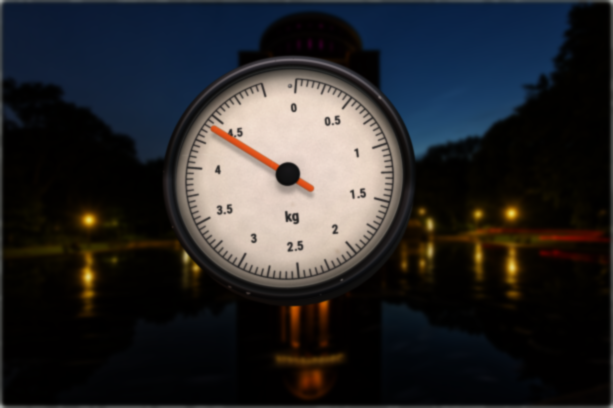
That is kg 4.4
